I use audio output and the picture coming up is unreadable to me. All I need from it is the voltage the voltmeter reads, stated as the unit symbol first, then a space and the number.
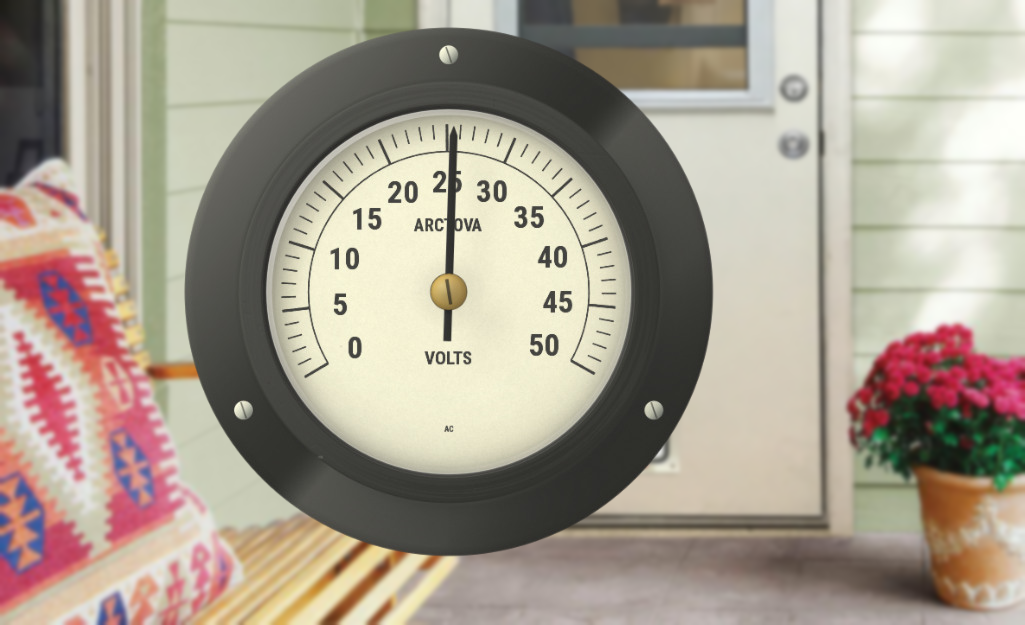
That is V 25.5
